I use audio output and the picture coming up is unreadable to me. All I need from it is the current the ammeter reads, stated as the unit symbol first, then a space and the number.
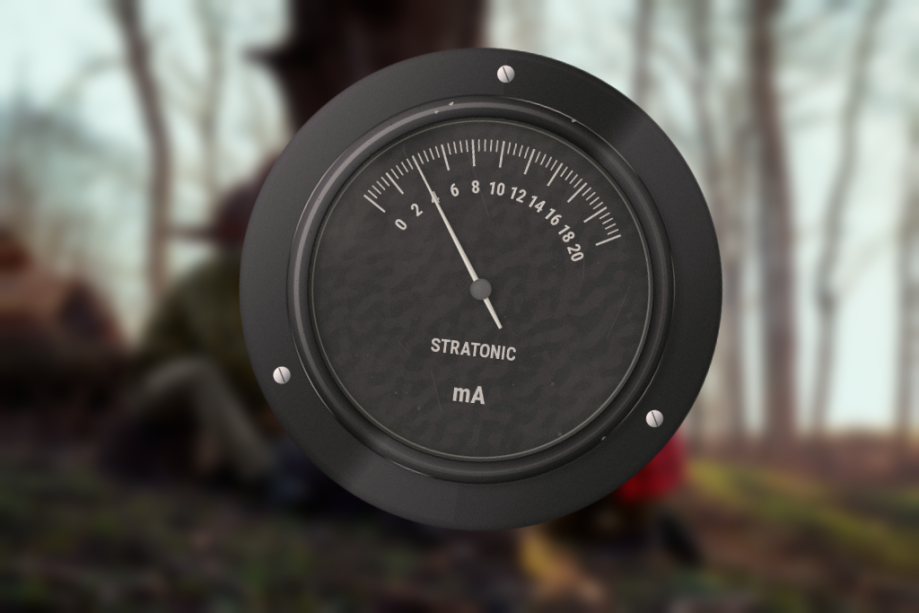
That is mA 4
